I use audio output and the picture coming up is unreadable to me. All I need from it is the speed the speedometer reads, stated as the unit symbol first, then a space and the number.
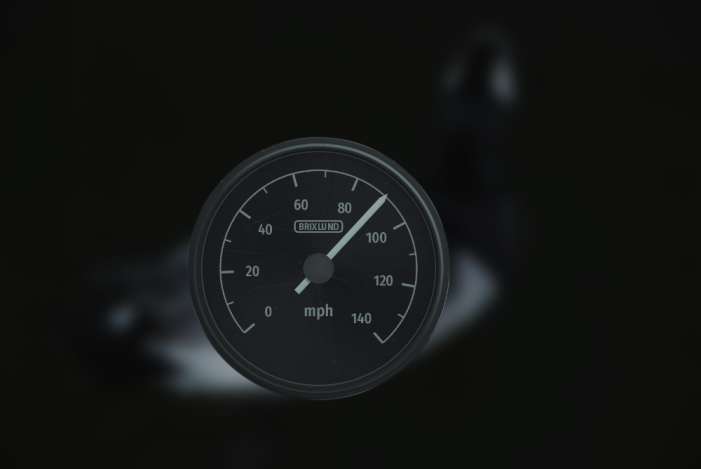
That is mph 90
